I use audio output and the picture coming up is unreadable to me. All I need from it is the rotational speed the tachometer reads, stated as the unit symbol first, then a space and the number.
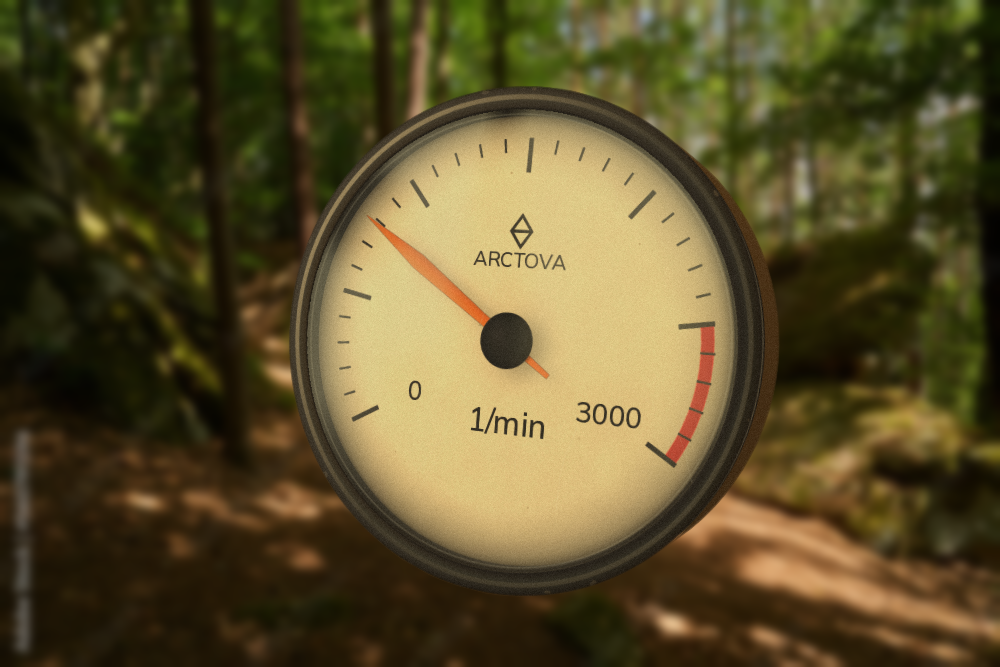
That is rpm 800
